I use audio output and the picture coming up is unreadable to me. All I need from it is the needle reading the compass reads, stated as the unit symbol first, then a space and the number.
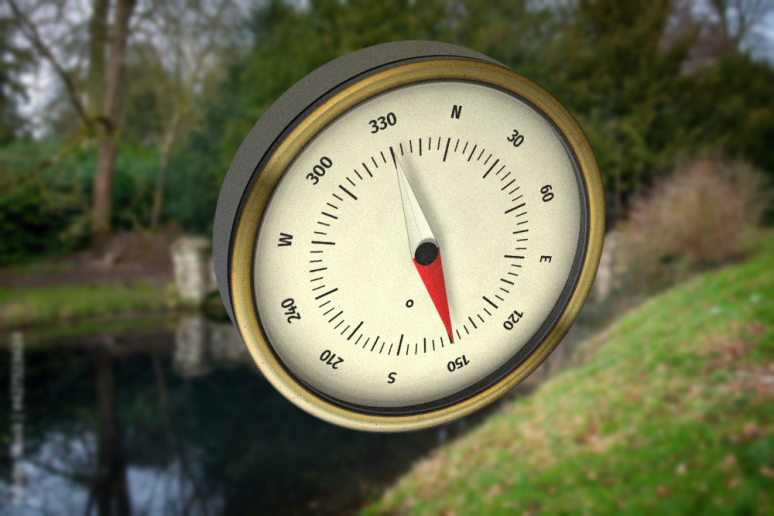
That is ° 150
